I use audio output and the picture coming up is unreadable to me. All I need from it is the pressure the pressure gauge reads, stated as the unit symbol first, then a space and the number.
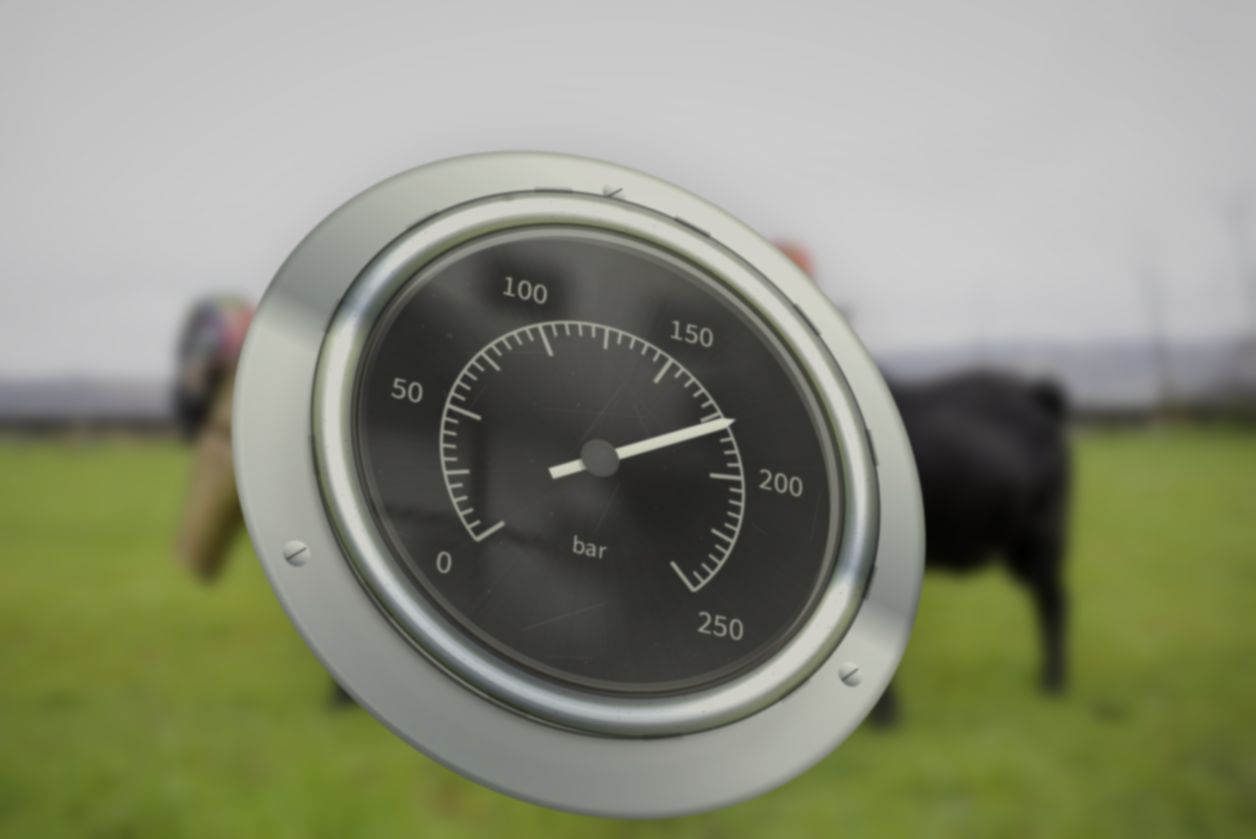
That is bar 180
